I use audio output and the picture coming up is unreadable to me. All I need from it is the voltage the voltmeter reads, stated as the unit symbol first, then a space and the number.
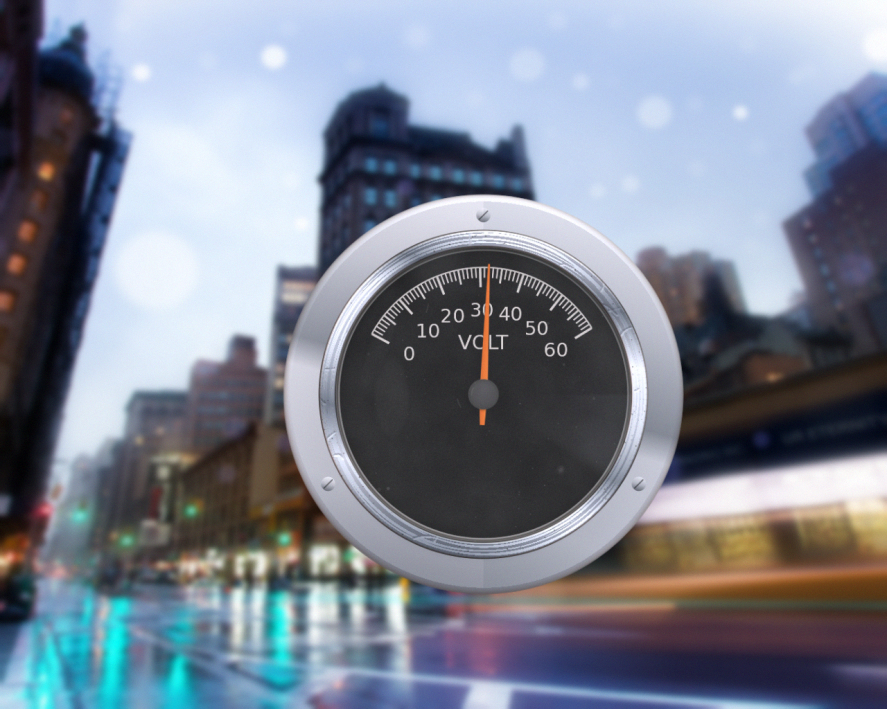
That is V 32
